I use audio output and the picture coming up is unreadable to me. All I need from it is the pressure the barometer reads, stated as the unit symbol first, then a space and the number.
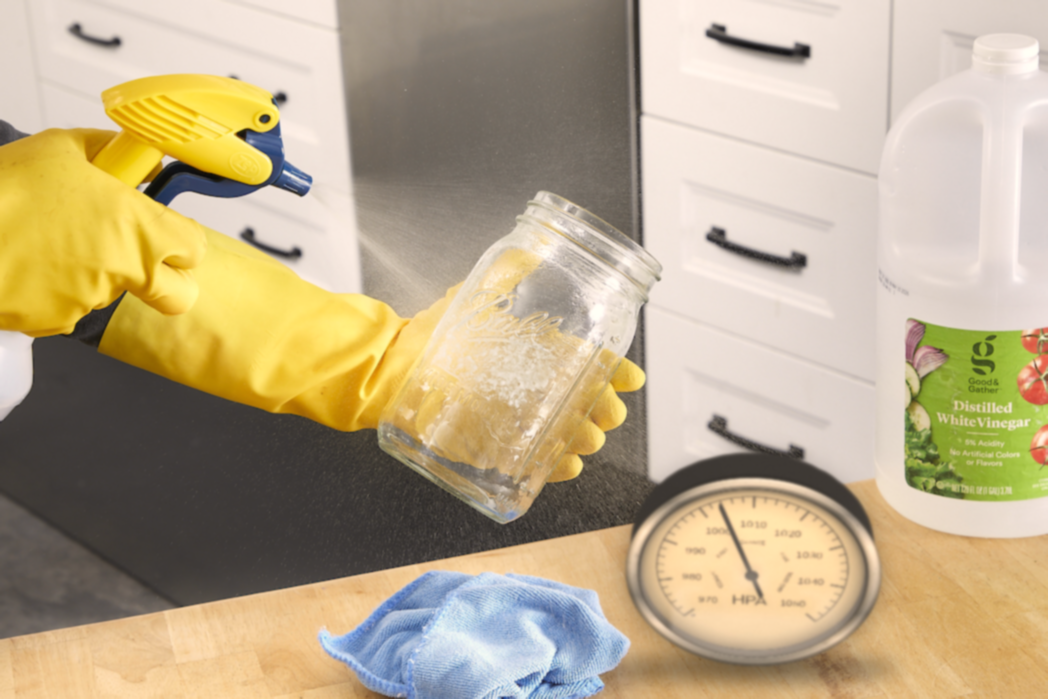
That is hPa 1004
